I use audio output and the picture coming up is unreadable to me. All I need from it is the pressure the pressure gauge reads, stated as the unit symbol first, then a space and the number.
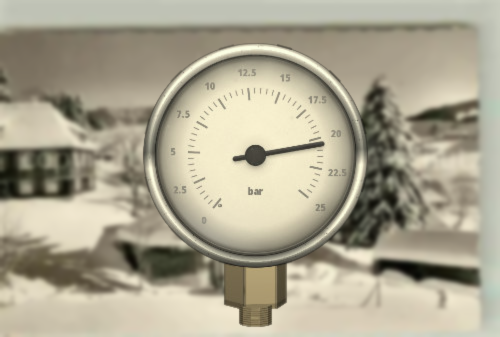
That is bar 20.5
